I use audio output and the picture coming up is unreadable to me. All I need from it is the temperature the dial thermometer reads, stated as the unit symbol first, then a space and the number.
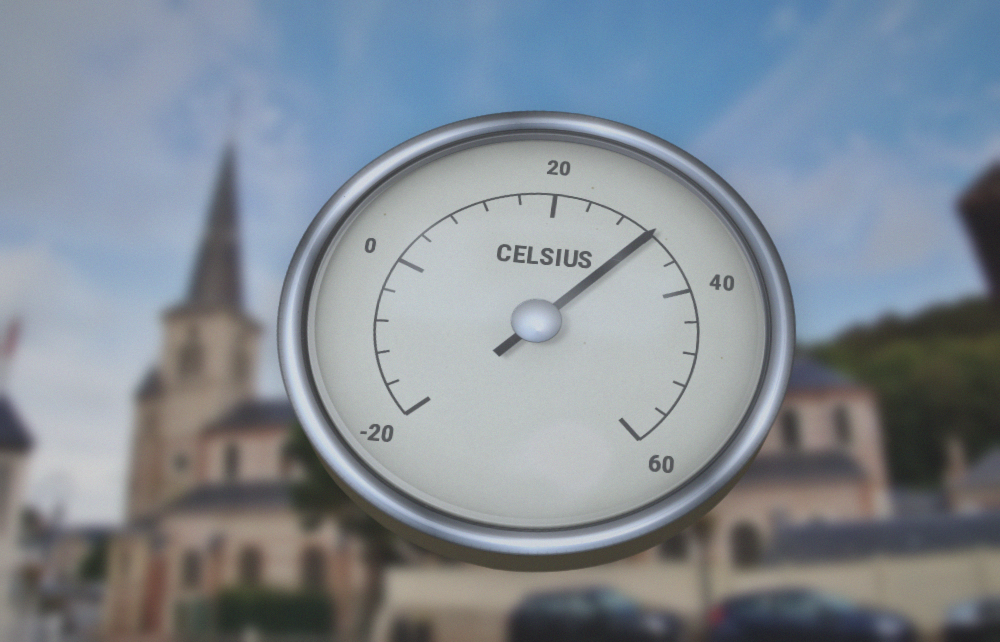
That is °C 32
